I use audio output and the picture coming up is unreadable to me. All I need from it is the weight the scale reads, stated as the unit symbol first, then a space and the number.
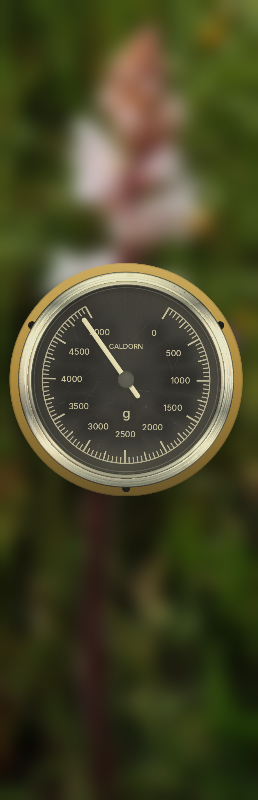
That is g 4900
